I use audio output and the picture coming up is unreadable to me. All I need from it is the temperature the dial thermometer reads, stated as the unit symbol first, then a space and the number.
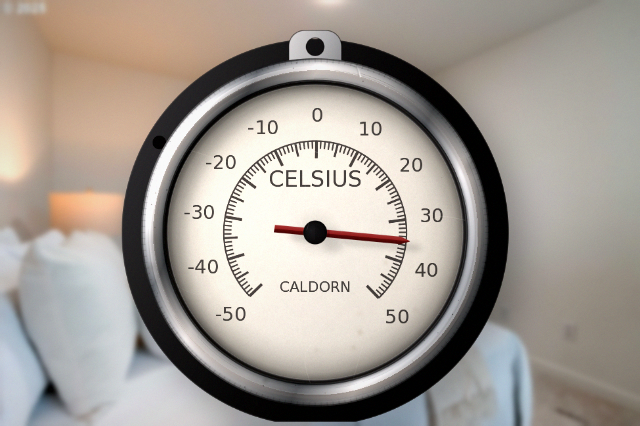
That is °C 35
